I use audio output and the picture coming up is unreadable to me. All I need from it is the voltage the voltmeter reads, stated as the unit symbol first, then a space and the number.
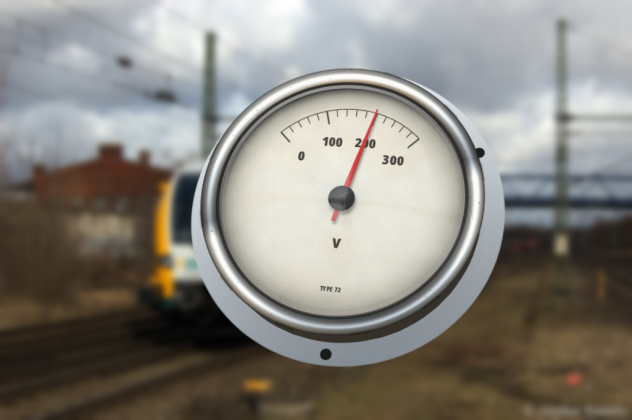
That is V 200
